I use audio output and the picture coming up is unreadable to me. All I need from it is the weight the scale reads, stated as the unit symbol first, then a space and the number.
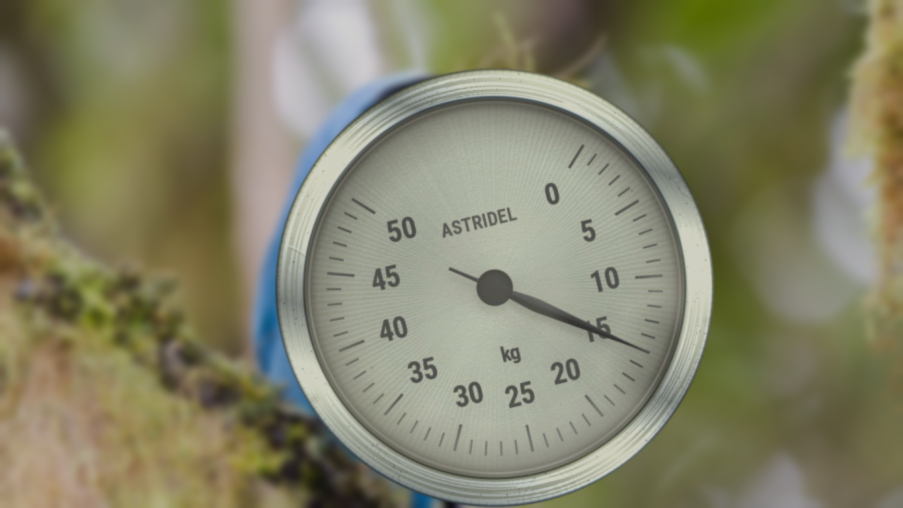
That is kg 15
